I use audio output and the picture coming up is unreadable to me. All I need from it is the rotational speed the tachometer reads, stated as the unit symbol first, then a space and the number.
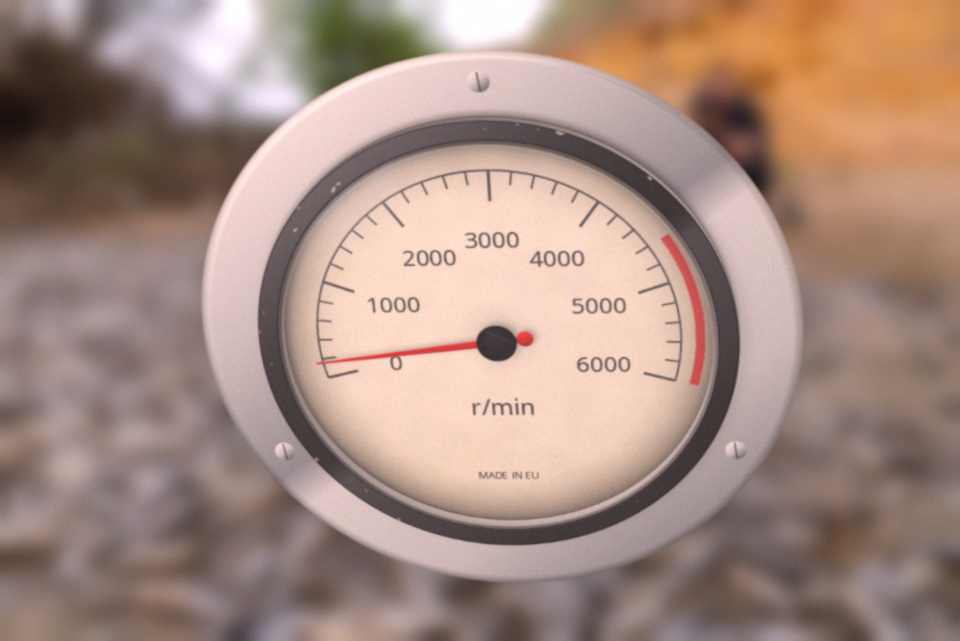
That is rpm 200
